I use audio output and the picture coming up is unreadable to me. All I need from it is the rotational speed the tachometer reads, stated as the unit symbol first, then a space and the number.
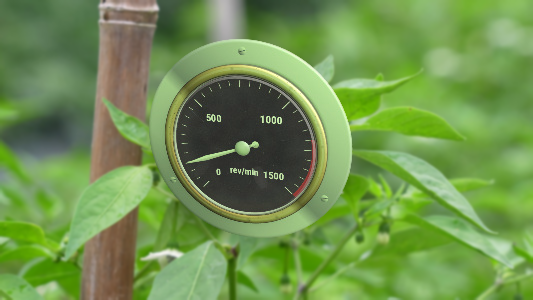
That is rpm 150
